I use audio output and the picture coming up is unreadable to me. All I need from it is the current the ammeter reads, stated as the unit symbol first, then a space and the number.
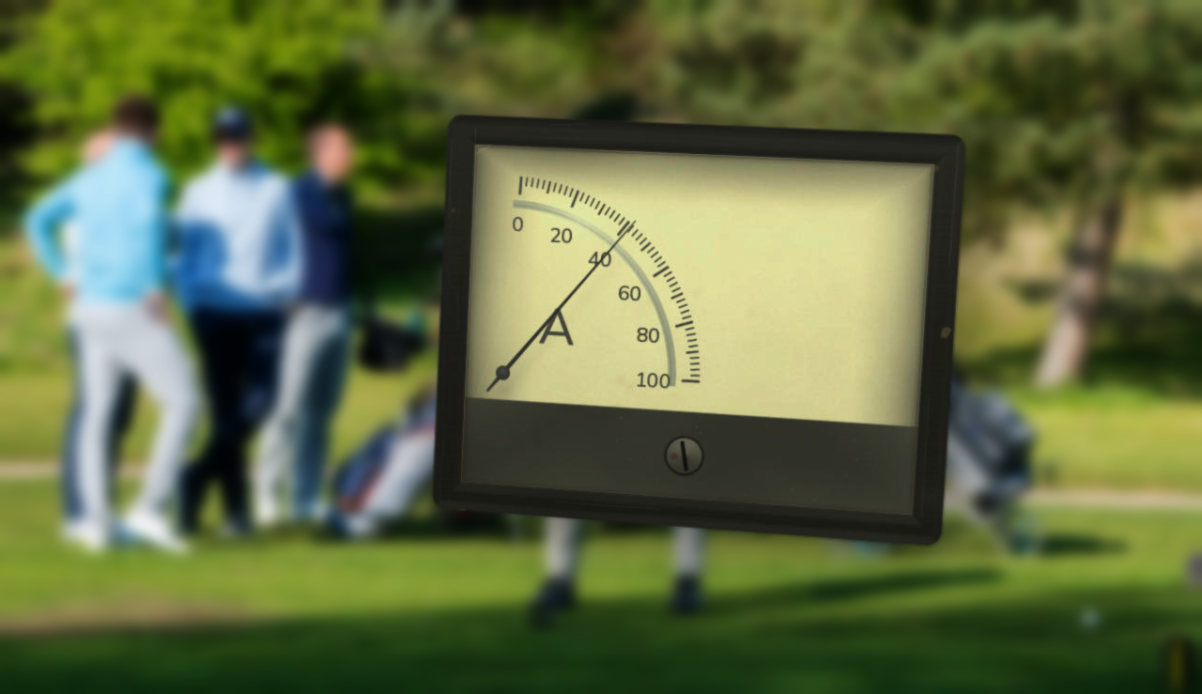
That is A 42
